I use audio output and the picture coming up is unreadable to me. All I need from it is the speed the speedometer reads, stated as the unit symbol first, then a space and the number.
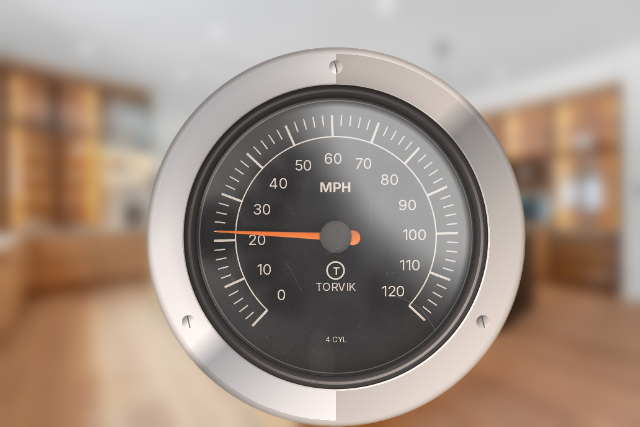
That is mph 22
